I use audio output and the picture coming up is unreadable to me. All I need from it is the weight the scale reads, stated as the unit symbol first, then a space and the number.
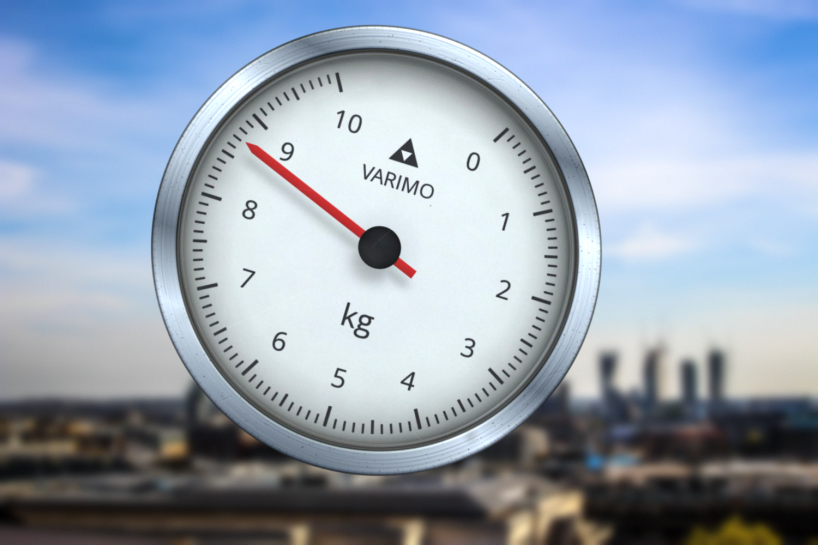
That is kg 8.7
